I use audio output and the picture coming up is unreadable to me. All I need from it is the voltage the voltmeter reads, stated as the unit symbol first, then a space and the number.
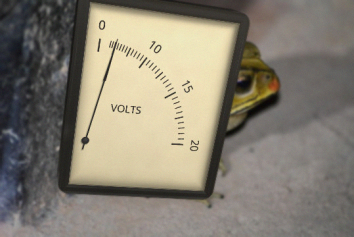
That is V 5
